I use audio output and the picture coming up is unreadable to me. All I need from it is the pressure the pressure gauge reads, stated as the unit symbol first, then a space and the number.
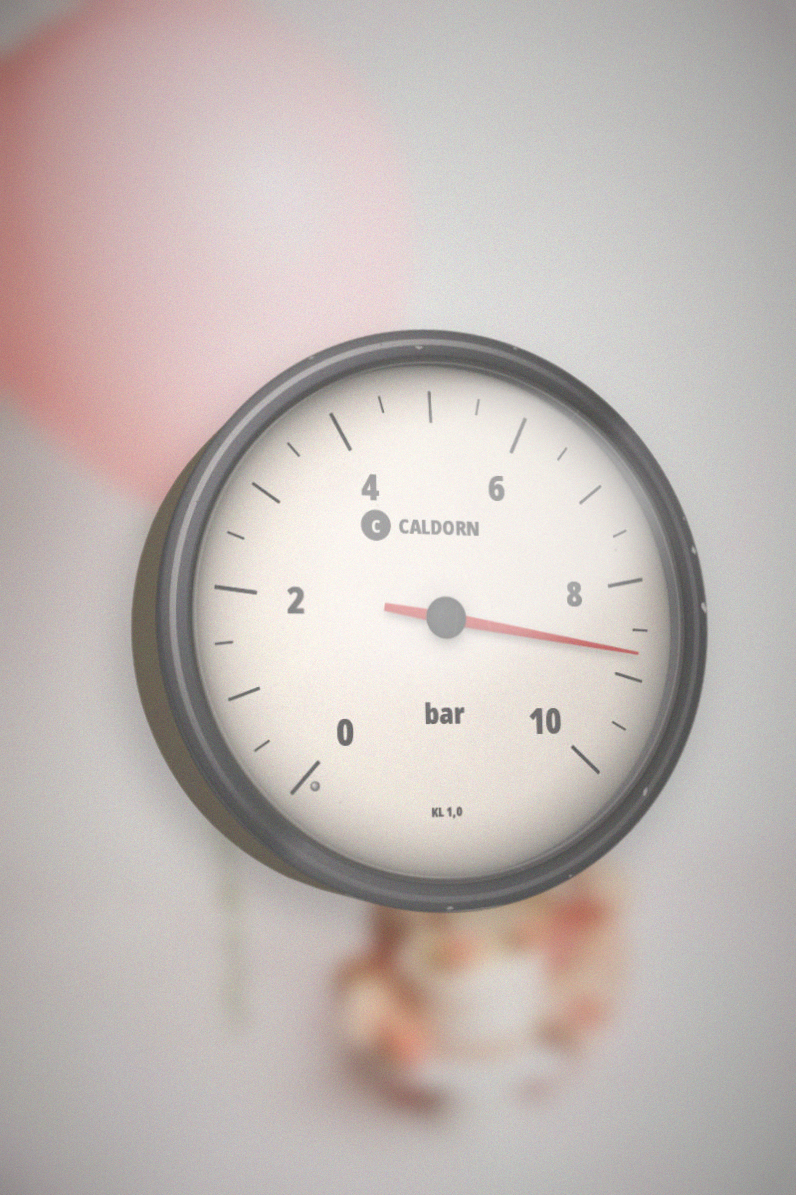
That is bar 8.75
